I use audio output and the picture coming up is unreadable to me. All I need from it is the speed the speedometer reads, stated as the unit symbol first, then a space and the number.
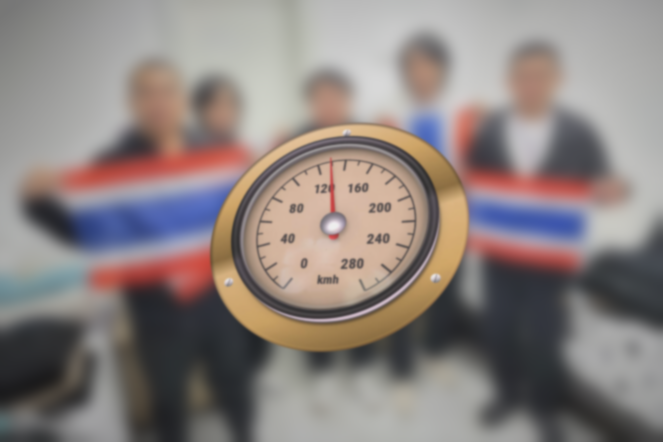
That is km/h 130
